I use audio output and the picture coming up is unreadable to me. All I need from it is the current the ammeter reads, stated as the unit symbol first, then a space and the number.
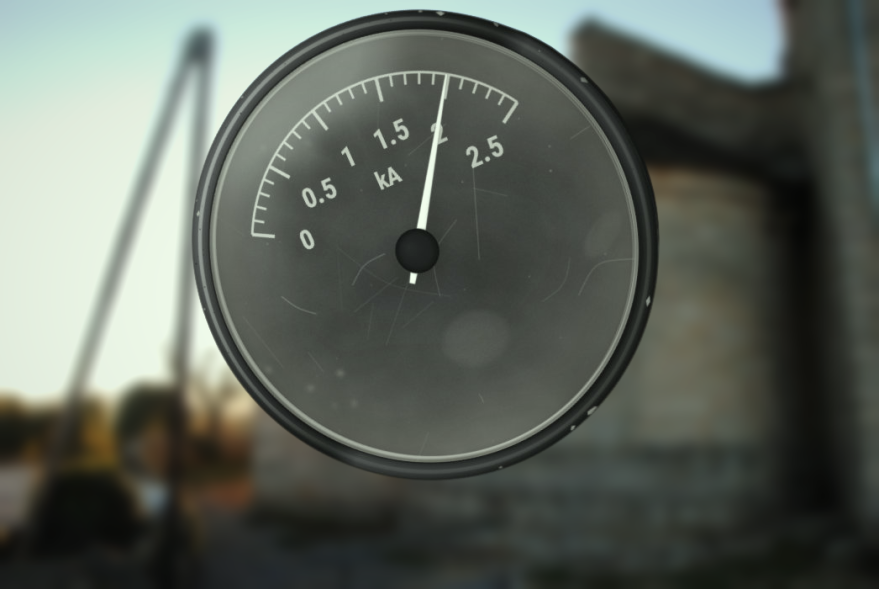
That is kA 2
